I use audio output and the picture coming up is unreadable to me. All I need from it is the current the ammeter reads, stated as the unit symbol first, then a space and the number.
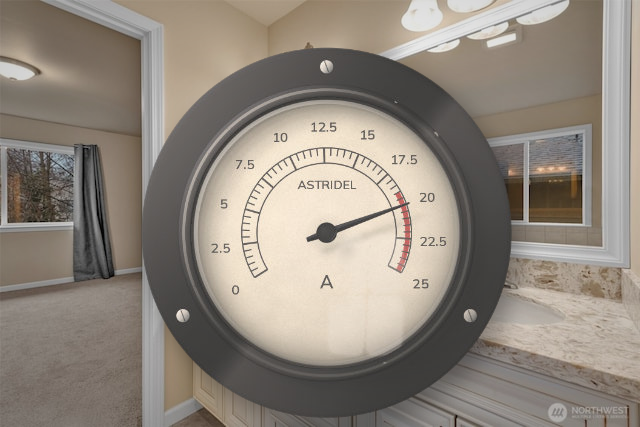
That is A 20
